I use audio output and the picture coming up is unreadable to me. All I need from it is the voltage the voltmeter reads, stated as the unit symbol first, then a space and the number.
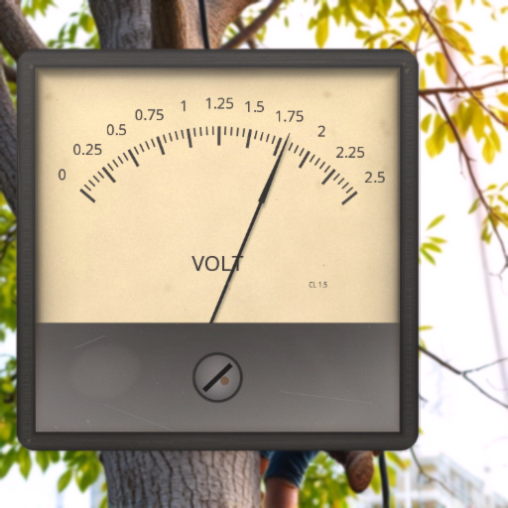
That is V 1.8
